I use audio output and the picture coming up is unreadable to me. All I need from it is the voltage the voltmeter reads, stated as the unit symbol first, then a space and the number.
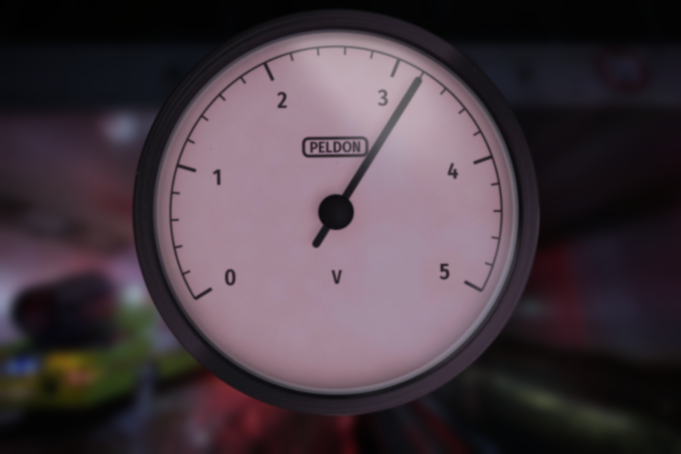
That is V 3.2
